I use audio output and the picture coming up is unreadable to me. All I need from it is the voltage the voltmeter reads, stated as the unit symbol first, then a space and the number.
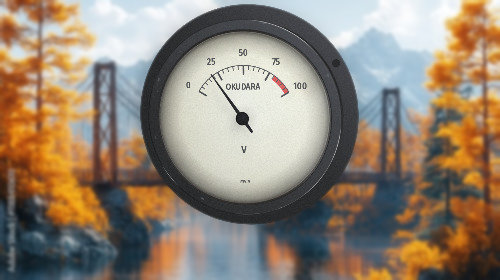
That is V 20
